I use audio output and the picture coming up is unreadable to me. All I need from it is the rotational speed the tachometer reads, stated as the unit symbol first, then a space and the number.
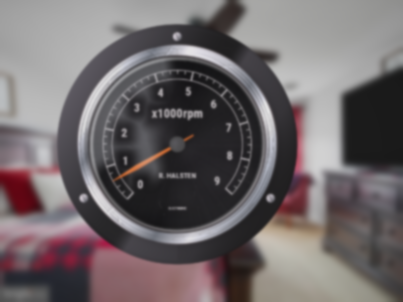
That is rpm 600
